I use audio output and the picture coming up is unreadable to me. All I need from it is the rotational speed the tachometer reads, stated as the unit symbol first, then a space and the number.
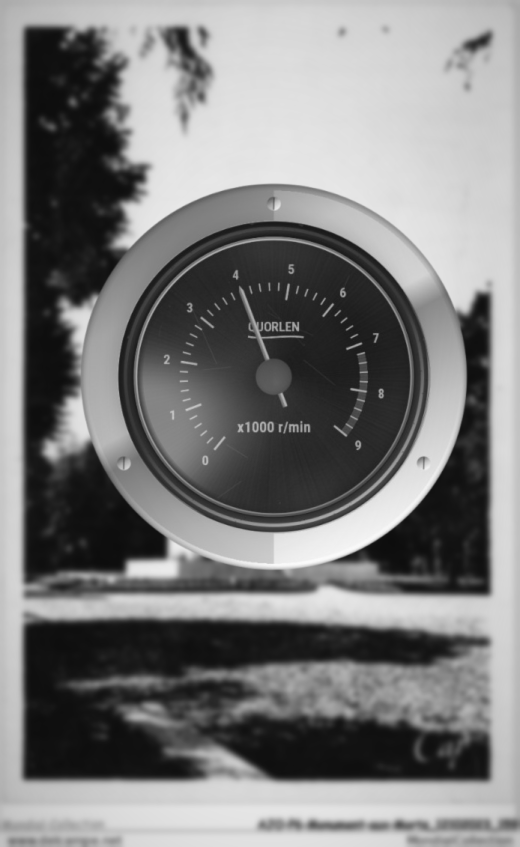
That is rpm 4000
